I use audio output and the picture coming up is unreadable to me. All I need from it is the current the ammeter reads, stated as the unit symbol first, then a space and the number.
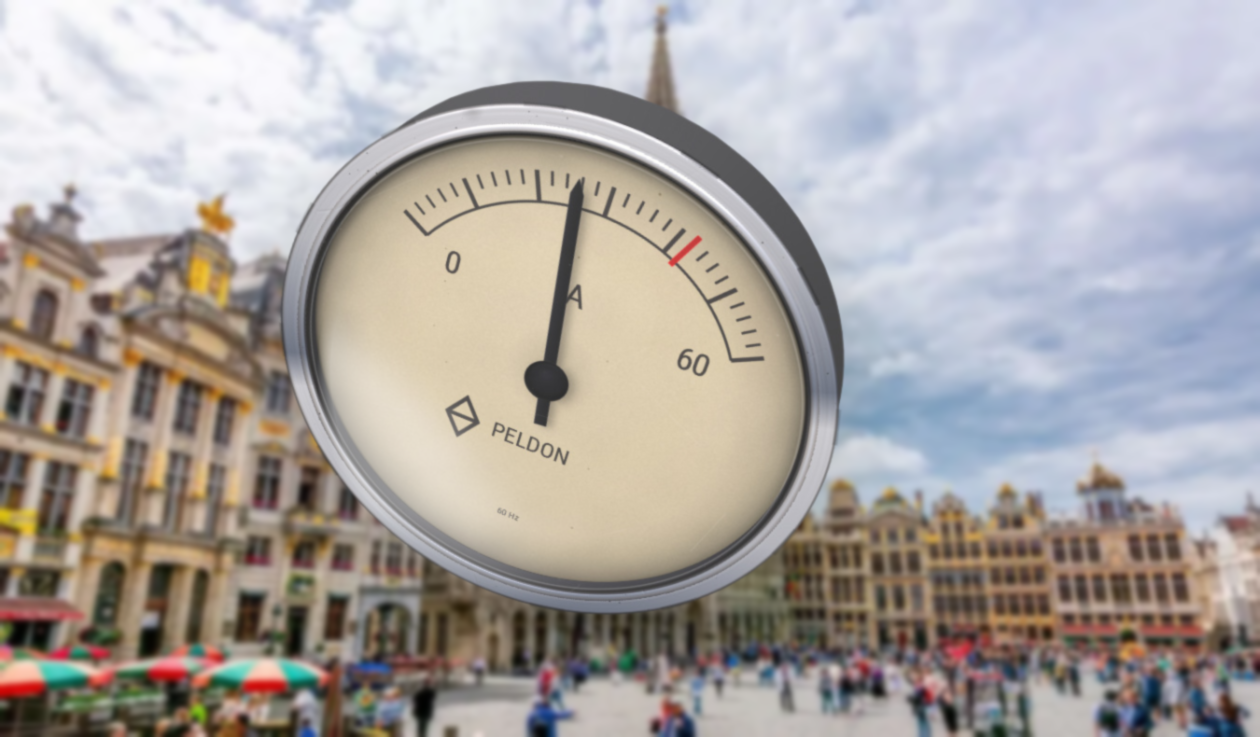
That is A 26
